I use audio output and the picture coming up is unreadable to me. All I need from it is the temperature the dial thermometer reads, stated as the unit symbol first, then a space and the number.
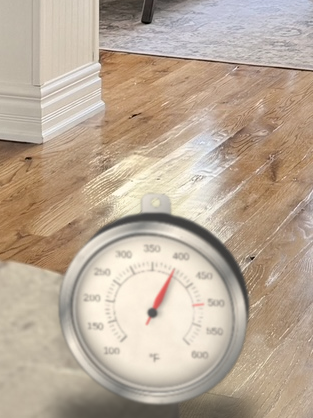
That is °F 400
